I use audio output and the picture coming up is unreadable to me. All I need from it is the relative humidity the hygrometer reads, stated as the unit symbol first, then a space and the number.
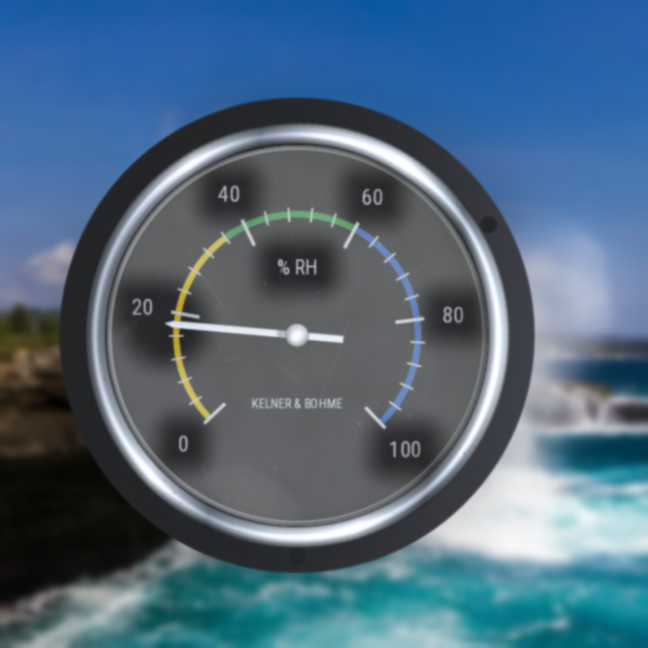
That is % 18
